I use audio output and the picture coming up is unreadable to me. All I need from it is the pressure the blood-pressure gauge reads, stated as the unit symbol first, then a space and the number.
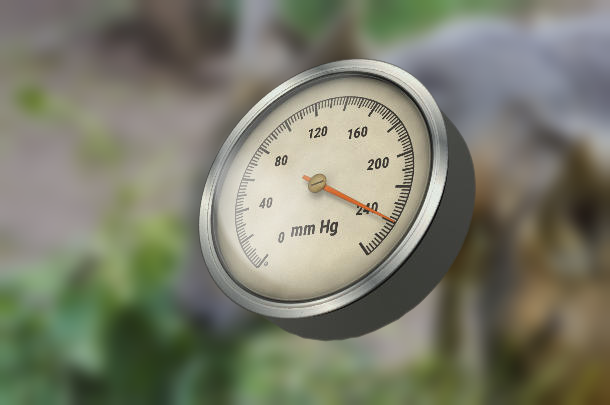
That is mmHg 240
